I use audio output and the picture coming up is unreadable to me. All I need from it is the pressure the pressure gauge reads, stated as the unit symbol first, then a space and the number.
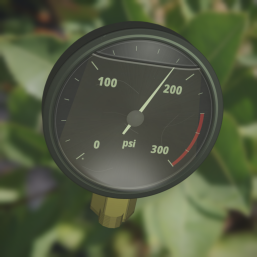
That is psi 180
